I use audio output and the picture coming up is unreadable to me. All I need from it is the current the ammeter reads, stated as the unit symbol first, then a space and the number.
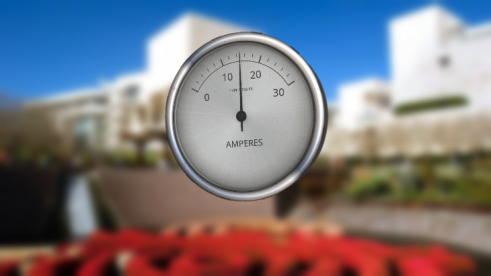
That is A 15
